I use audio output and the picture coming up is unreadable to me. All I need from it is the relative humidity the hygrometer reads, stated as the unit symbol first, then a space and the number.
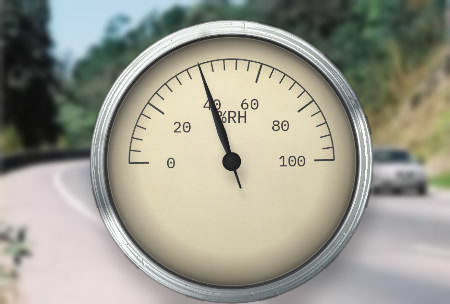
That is % 40
